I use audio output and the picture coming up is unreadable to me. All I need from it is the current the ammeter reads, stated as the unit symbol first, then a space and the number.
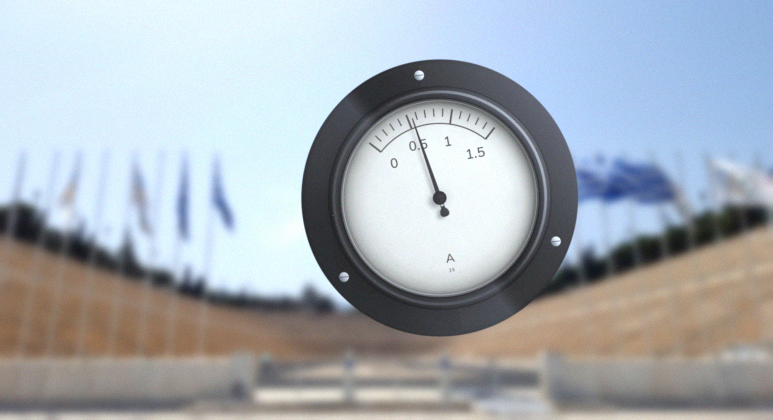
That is A 0.55
